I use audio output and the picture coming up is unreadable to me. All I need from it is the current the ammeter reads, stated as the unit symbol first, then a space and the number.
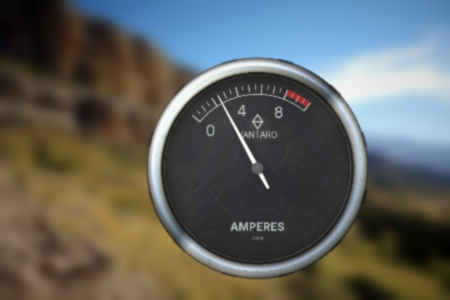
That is A 2.5
